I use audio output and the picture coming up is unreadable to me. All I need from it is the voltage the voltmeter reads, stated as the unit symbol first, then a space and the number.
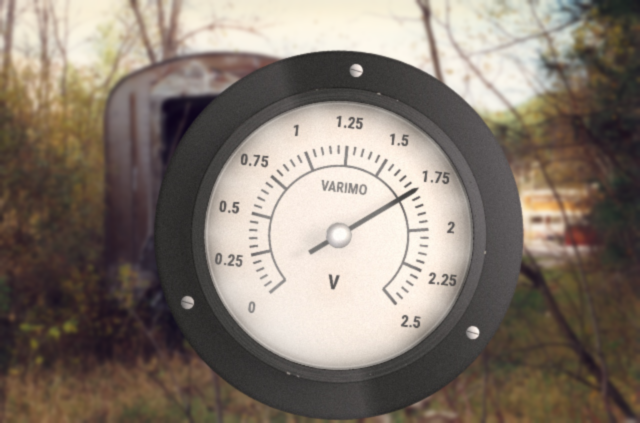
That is V 1.75
